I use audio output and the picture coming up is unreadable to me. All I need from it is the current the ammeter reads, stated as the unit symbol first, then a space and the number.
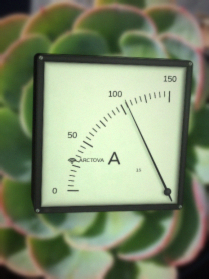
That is A 105
